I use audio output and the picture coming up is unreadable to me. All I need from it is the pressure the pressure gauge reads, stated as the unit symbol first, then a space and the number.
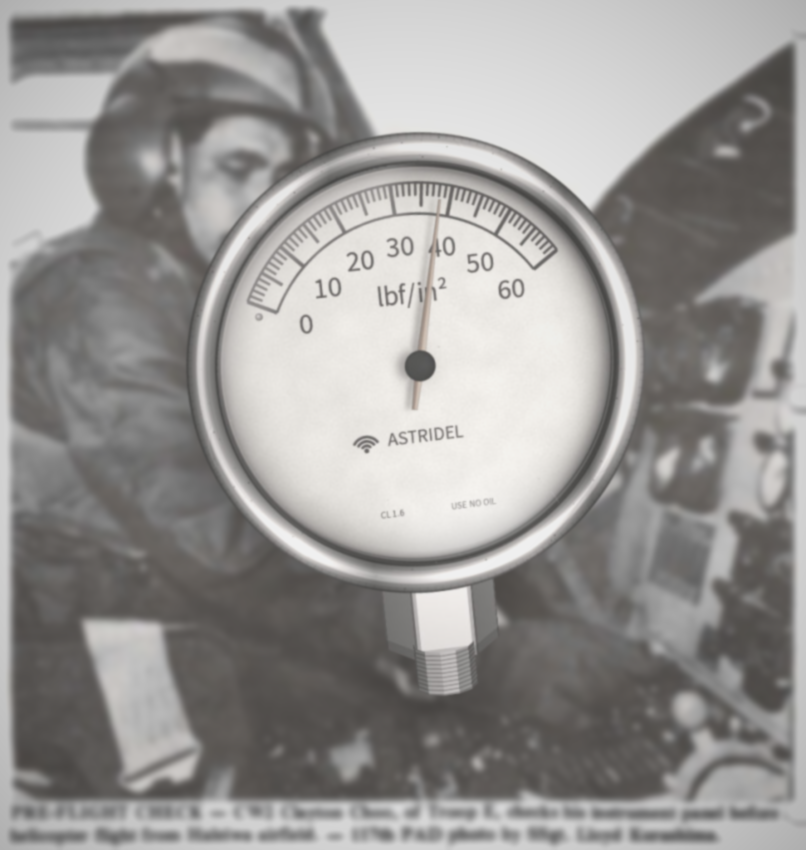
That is psi 38
